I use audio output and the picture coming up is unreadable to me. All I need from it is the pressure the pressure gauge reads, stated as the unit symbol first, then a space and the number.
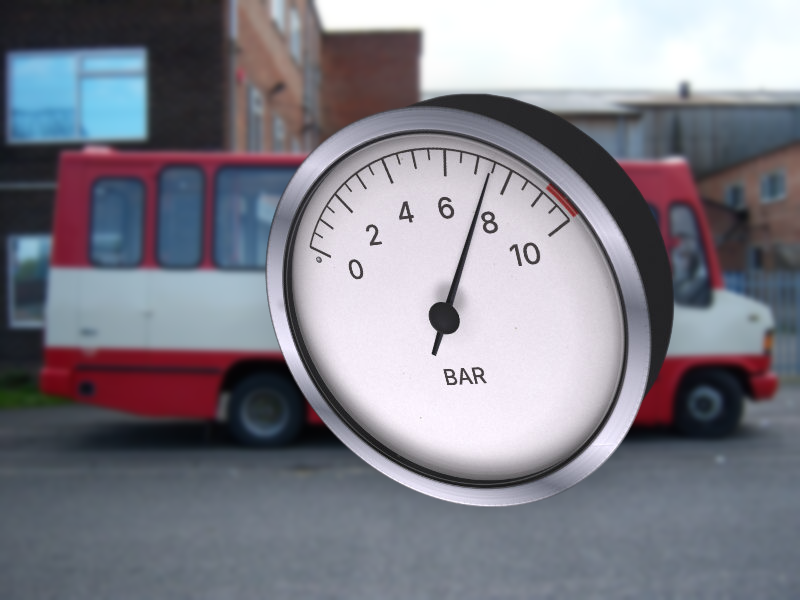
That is bar 7.5
